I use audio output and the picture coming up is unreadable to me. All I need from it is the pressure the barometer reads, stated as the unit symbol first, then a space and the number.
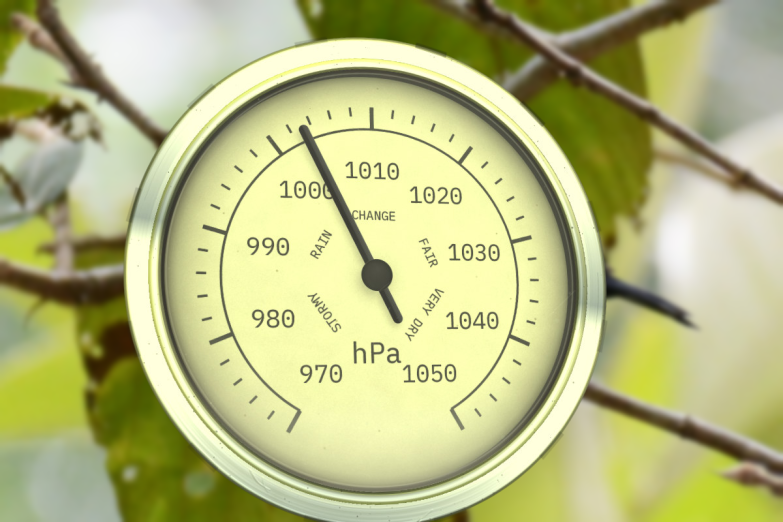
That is hPa 1003
